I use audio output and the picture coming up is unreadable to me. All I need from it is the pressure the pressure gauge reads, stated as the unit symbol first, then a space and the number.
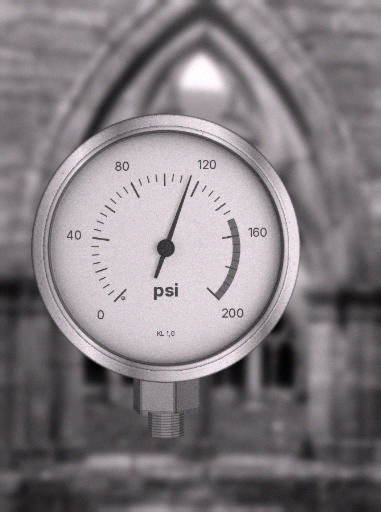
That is psi 115
